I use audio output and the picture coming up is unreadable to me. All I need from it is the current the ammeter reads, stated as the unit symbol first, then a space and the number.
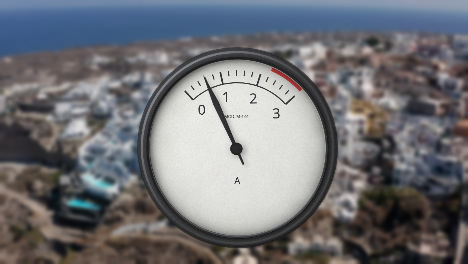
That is A 0.6
